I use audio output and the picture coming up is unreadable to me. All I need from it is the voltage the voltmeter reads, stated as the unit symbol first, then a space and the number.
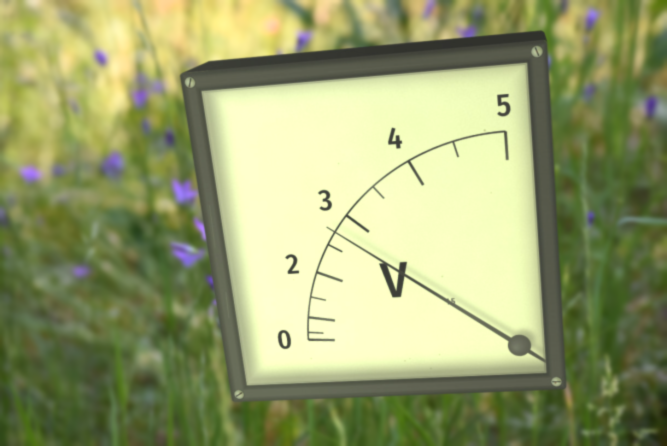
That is V 2.75
